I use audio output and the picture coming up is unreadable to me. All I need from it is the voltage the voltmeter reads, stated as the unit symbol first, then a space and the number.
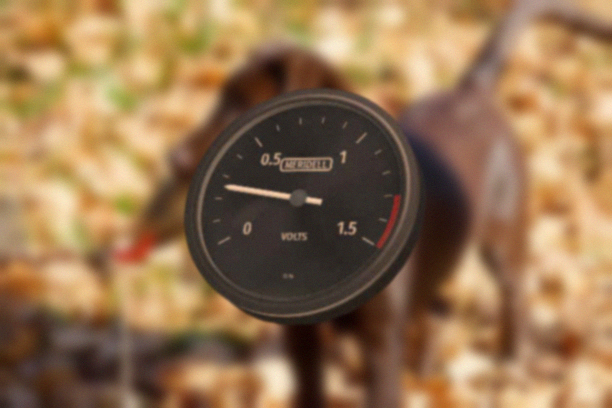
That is V 0.25
